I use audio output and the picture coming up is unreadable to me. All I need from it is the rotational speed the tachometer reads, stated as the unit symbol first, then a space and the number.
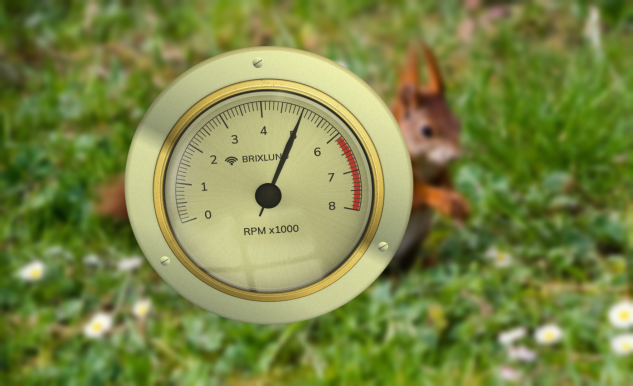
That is rpm 5000
